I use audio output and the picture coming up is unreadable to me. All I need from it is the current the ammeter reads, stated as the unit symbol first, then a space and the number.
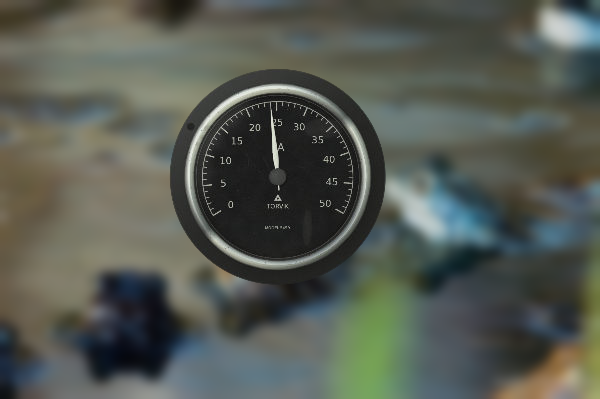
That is µA 24
